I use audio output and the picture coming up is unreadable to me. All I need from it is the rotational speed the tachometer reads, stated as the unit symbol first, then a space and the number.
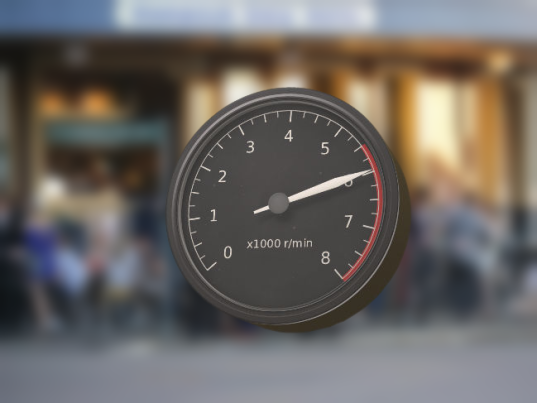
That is rpm 6000
